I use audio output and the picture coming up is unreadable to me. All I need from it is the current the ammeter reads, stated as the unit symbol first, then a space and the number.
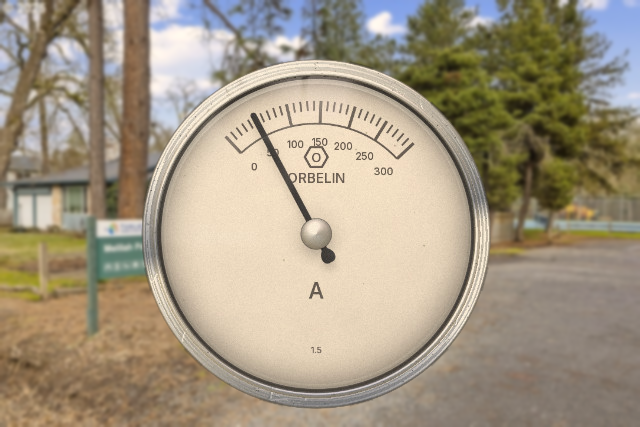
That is A 50
